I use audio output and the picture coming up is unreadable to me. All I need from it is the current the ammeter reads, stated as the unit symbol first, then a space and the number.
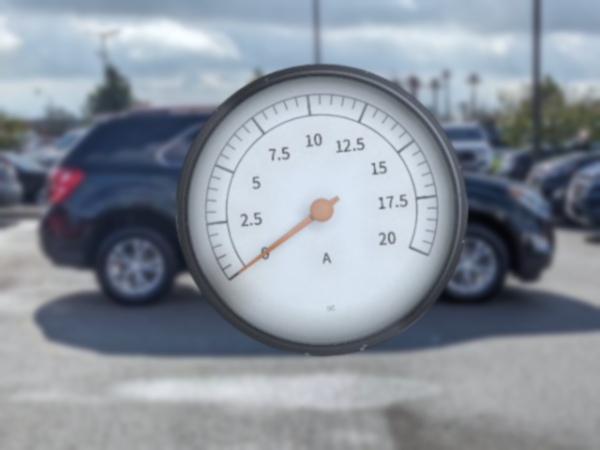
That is A 0
